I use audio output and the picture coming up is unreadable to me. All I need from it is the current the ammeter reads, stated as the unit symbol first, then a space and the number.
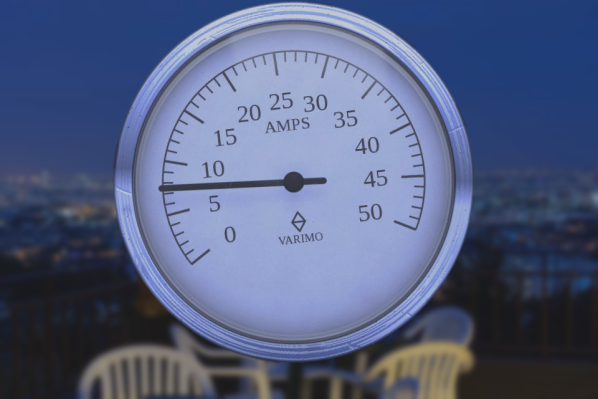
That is A 7.5
